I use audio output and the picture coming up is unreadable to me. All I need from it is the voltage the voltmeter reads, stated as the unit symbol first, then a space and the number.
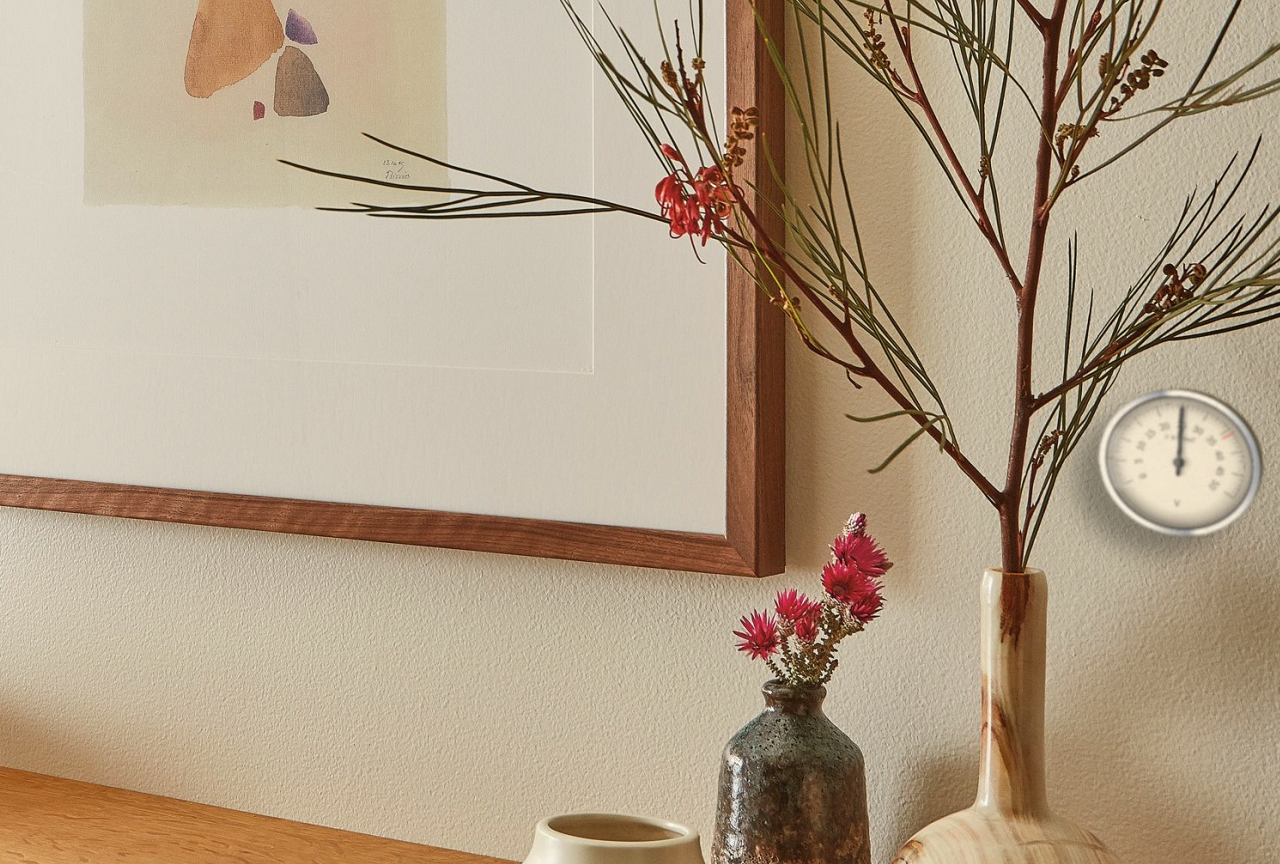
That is V 25
